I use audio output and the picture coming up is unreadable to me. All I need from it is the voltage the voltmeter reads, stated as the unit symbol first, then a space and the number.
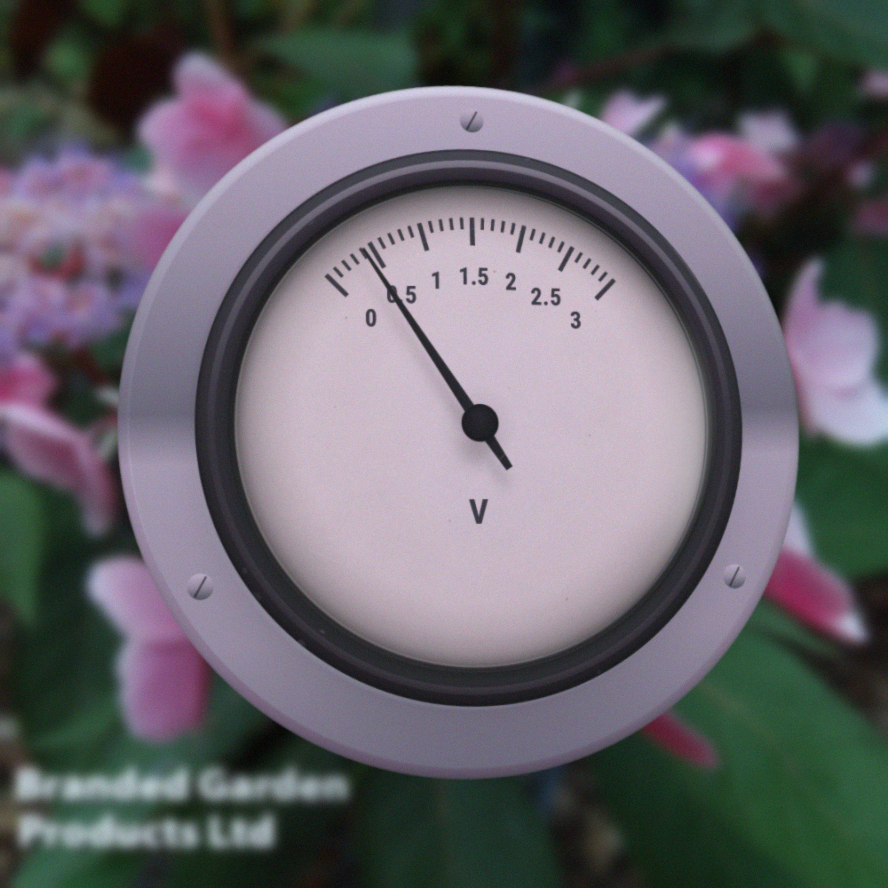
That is V 0.4
